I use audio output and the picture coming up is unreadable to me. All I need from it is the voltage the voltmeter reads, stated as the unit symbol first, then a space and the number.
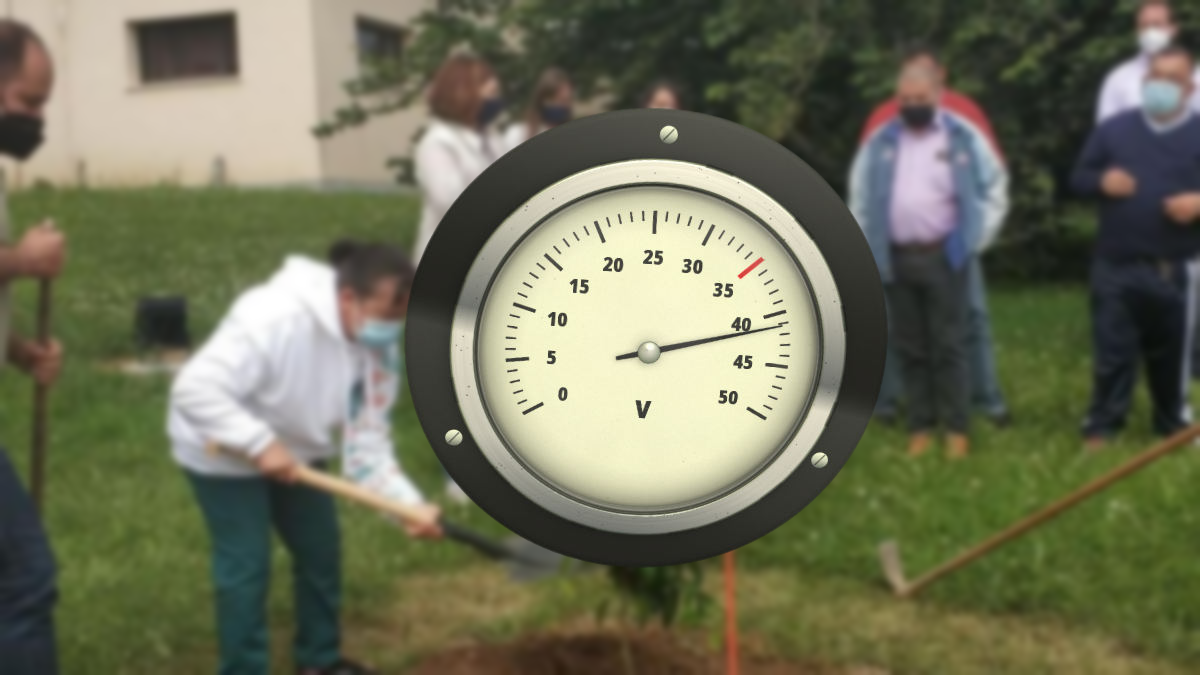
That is V 41
